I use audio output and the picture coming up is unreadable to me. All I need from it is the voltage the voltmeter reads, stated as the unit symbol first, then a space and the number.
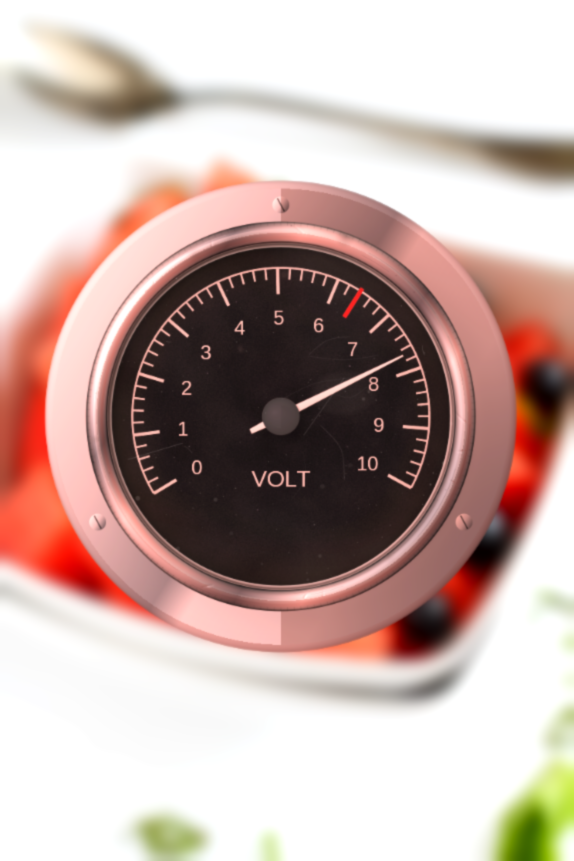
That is V 7.7
